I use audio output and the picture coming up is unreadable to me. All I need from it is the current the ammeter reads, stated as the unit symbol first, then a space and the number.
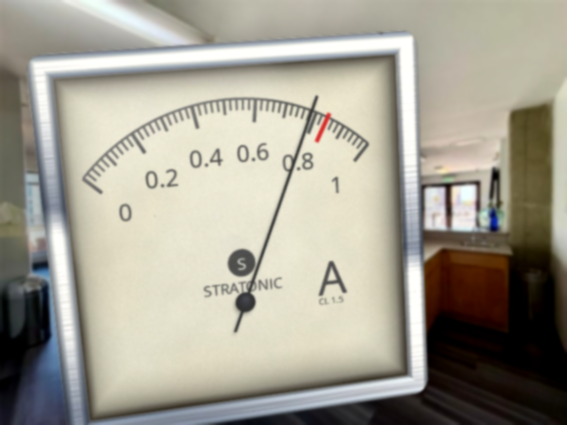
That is A 0.78
